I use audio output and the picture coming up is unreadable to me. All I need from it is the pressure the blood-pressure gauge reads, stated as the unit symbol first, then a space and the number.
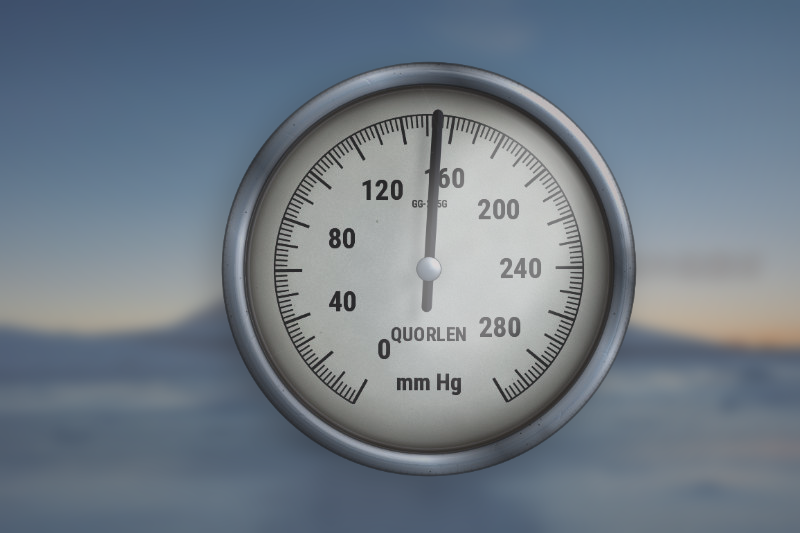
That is mmHg 154
